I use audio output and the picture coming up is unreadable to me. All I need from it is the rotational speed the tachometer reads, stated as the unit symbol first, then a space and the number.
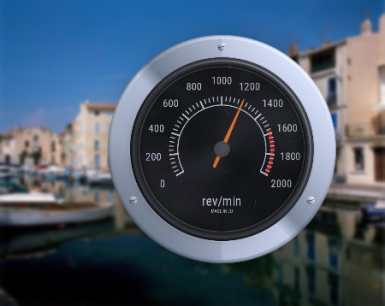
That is rpm 1200
